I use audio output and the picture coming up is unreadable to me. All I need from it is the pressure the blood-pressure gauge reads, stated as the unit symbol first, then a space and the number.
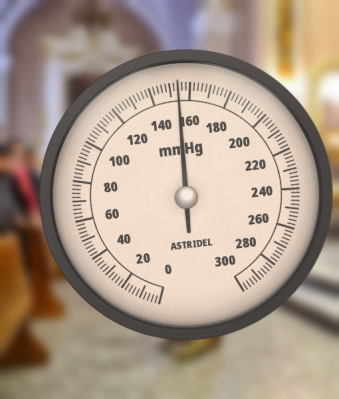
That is mmHg 154
